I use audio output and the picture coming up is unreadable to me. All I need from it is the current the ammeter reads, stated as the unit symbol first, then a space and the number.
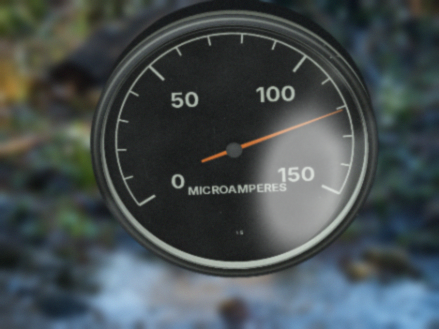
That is µA 120
